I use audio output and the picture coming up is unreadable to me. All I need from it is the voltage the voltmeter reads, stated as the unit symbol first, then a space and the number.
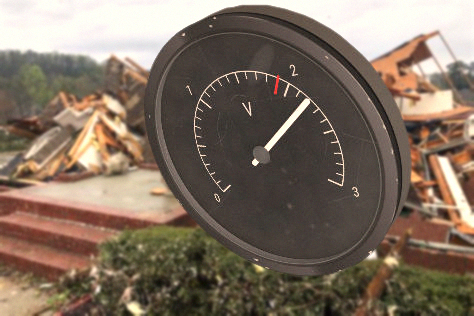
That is V 2.2
